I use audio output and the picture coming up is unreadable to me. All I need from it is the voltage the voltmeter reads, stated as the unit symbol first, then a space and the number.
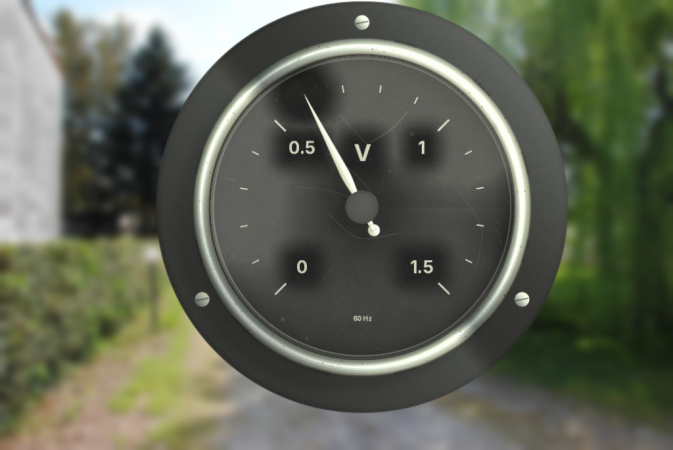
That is V 0.6
